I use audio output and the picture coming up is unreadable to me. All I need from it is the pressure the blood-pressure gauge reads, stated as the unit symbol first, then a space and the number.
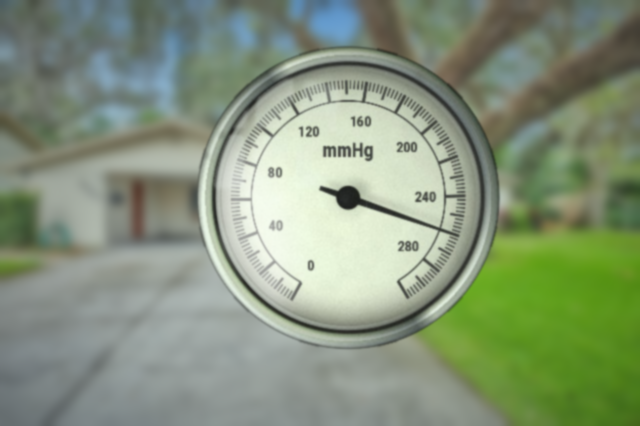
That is mmHg 260
